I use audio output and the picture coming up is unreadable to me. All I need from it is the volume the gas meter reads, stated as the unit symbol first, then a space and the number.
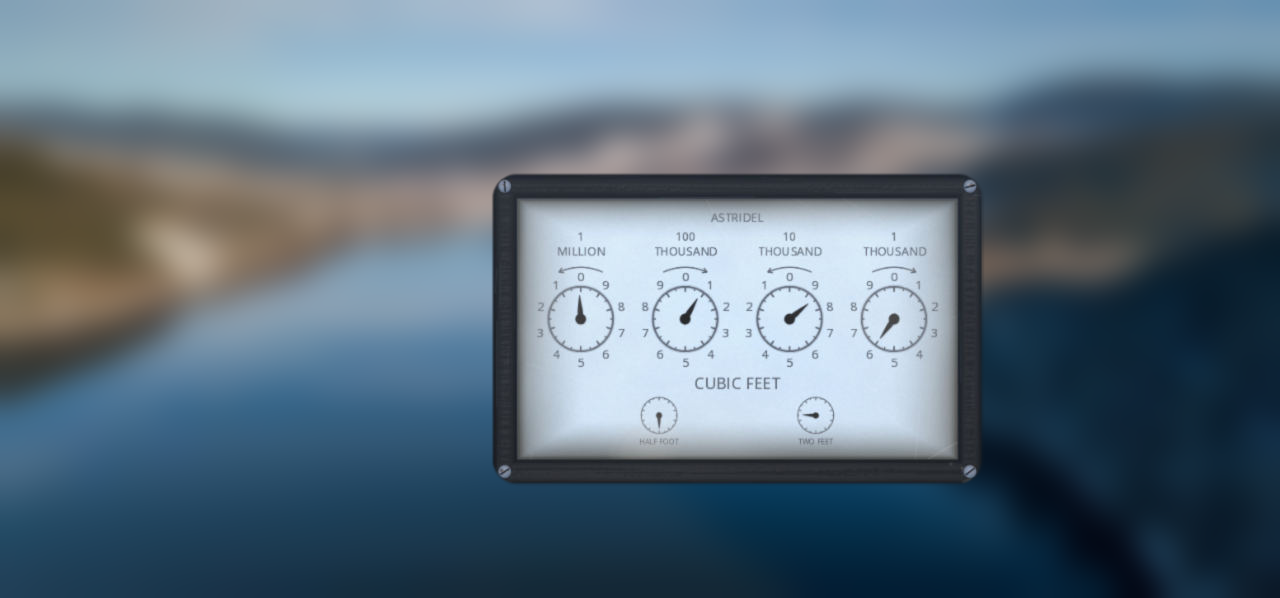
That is ft³ 8600
